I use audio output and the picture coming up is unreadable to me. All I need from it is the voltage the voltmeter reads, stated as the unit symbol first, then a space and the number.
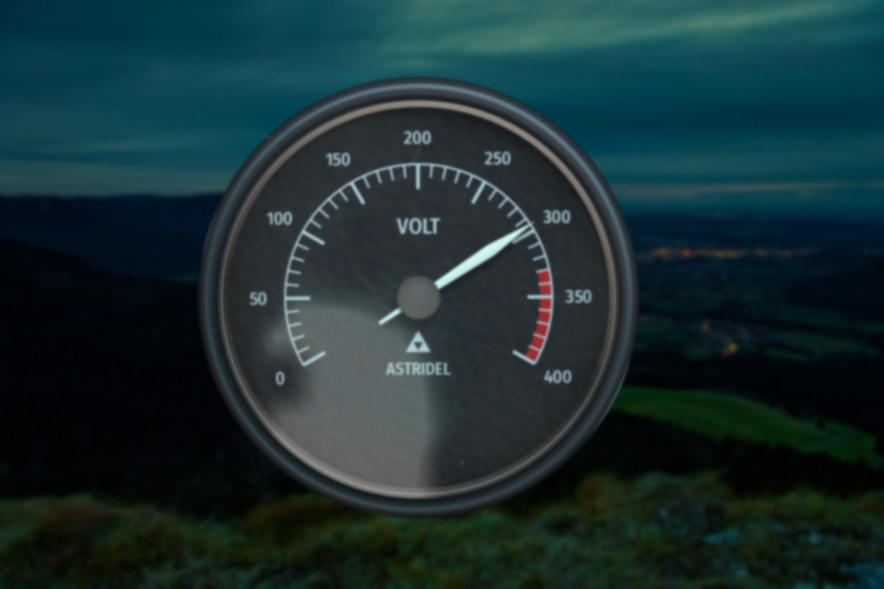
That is V 295
